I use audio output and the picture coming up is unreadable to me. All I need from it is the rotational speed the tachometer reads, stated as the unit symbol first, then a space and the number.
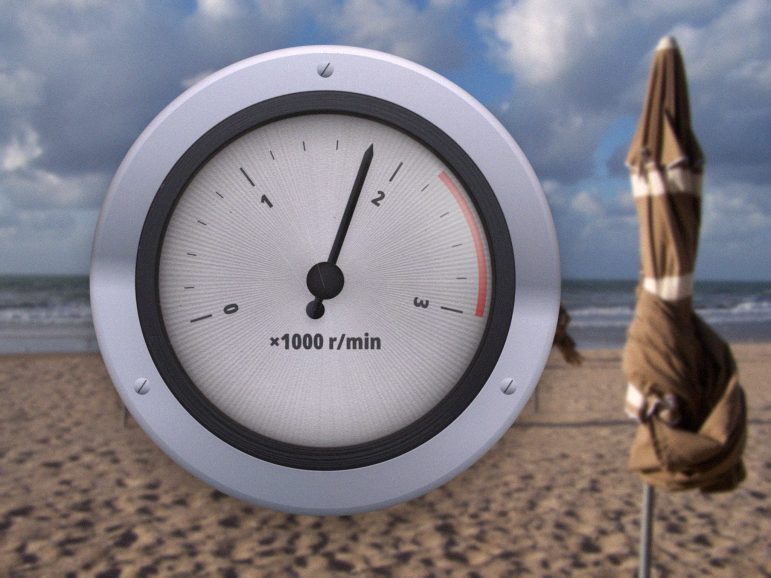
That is rpm 1800
